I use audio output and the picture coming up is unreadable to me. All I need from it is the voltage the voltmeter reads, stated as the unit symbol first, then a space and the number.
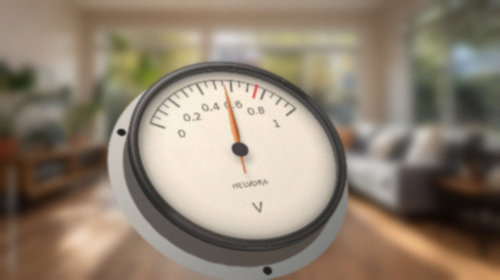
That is V 0.55
